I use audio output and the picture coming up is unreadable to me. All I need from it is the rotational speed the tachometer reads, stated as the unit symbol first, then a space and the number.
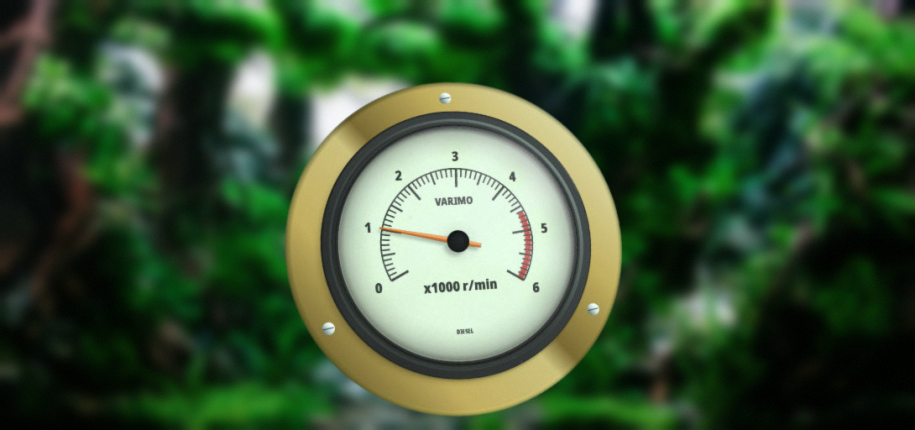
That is rpm 1000
